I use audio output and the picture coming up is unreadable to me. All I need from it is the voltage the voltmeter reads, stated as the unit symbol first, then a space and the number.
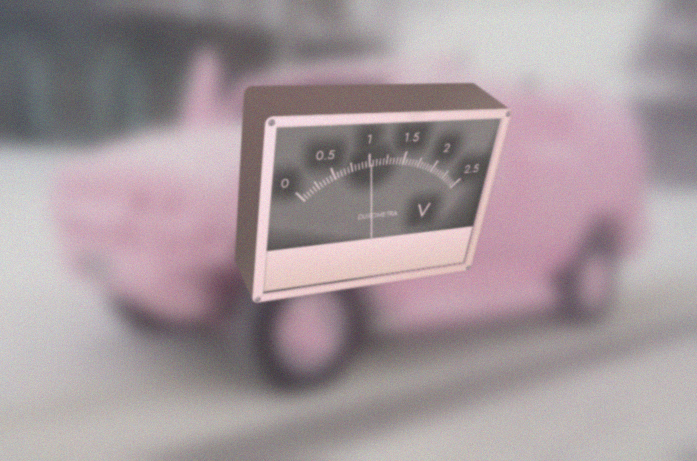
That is V 1
